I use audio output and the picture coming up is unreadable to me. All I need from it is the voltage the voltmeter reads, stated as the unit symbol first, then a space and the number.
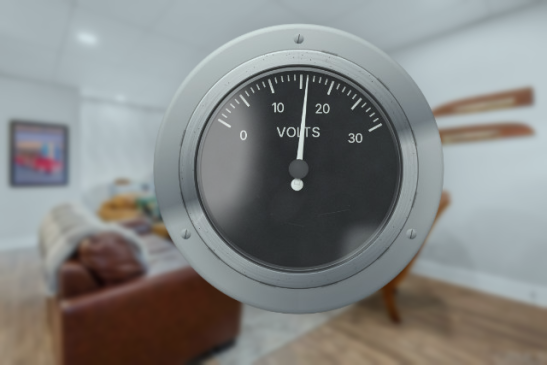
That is V 16
